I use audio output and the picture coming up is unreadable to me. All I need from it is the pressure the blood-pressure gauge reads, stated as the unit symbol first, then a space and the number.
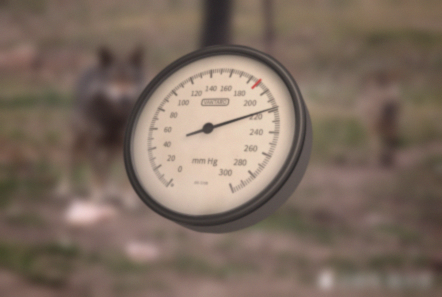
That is mmHg 220
